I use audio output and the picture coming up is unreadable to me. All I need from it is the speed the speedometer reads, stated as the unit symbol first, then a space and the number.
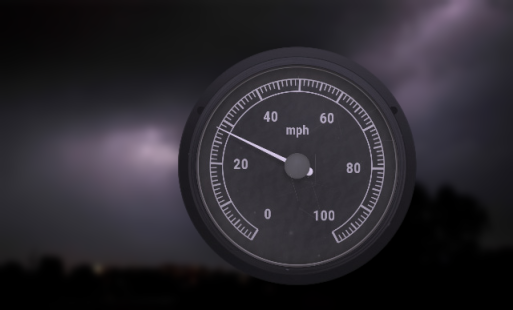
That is mph 28
